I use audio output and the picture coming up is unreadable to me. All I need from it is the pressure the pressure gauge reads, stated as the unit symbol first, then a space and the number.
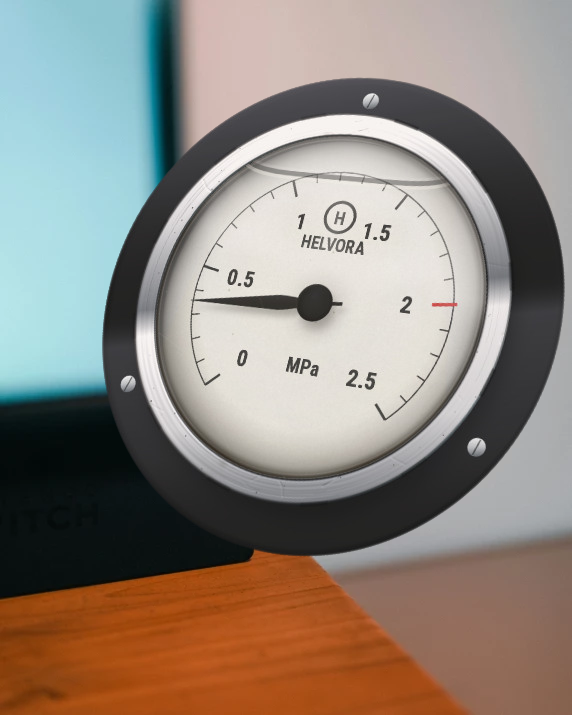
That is MPa 0.35
